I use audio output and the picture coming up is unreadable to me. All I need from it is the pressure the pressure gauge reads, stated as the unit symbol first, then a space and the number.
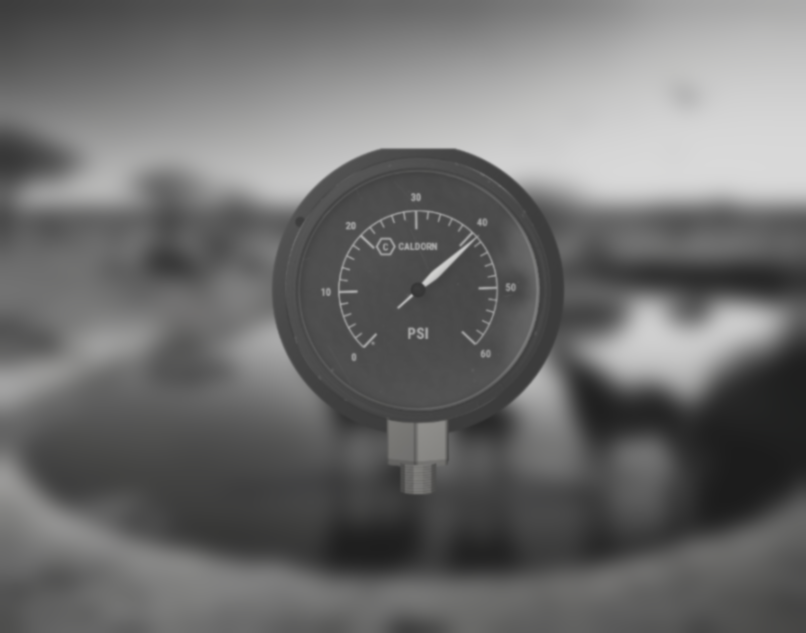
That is psi 41
